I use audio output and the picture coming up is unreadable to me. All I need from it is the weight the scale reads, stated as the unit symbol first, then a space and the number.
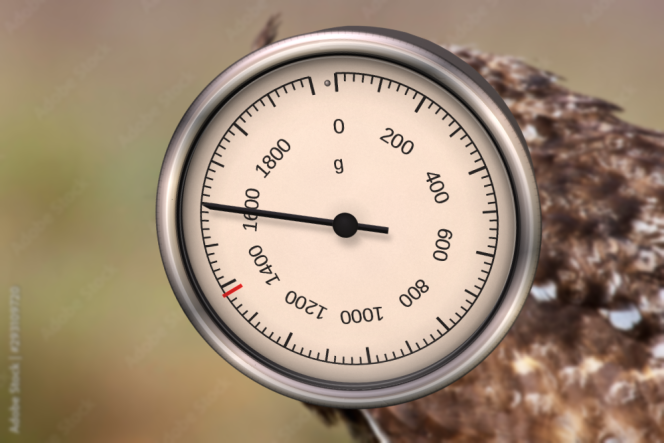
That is g 1600
